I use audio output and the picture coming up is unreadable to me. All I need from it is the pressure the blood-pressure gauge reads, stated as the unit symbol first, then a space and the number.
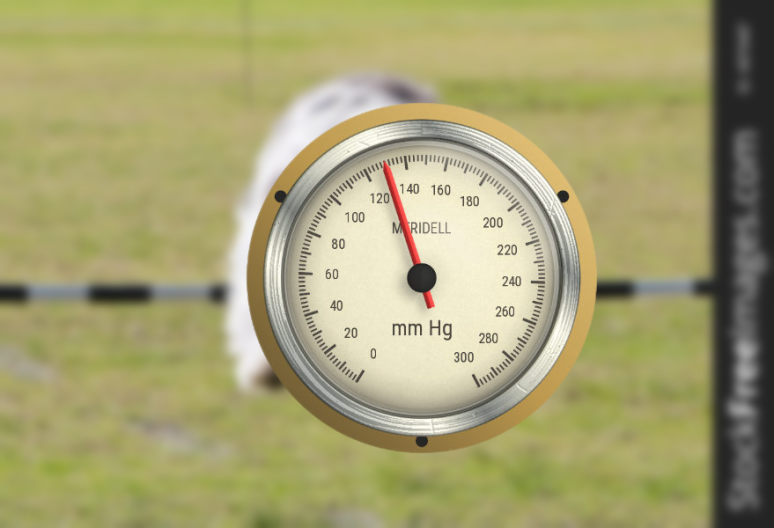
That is mmHg 130
